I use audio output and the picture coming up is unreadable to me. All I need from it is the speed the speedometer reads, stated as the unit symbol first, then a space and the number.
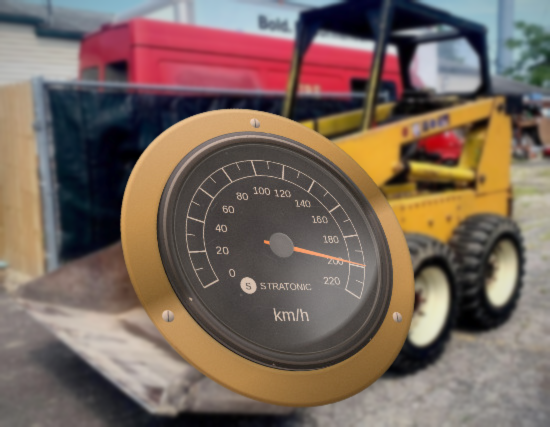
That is km/h 200
